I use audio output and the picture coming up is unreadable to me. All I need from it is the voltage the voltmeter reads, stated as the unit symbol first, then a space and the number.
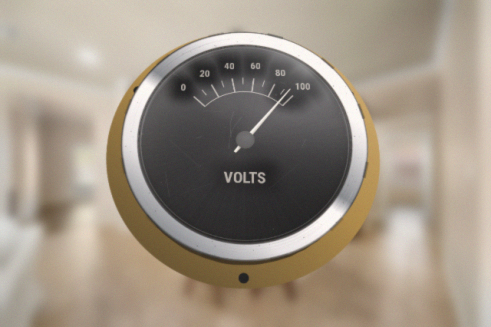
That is V 95
